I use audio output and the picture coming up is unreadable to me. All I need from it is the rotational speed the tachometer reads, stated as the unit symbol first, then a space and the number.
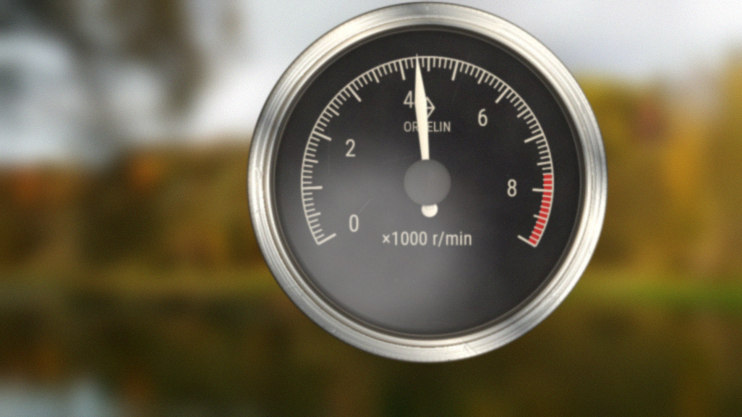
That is rpm 4300
